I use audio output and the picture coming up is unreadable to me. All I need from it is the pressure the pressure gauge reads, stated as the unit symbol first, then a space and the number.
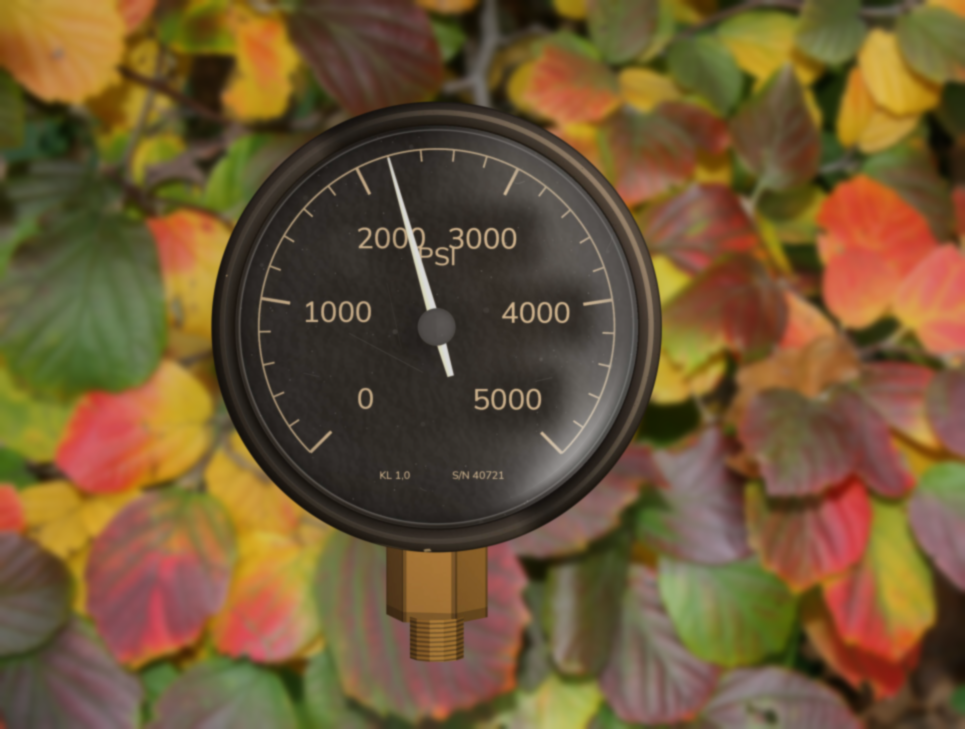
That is psi 2200
